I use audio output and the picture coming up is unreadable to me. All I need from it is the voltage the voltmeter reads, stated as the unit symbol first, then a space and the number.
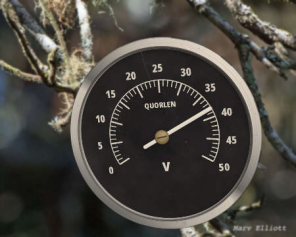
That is V 38
